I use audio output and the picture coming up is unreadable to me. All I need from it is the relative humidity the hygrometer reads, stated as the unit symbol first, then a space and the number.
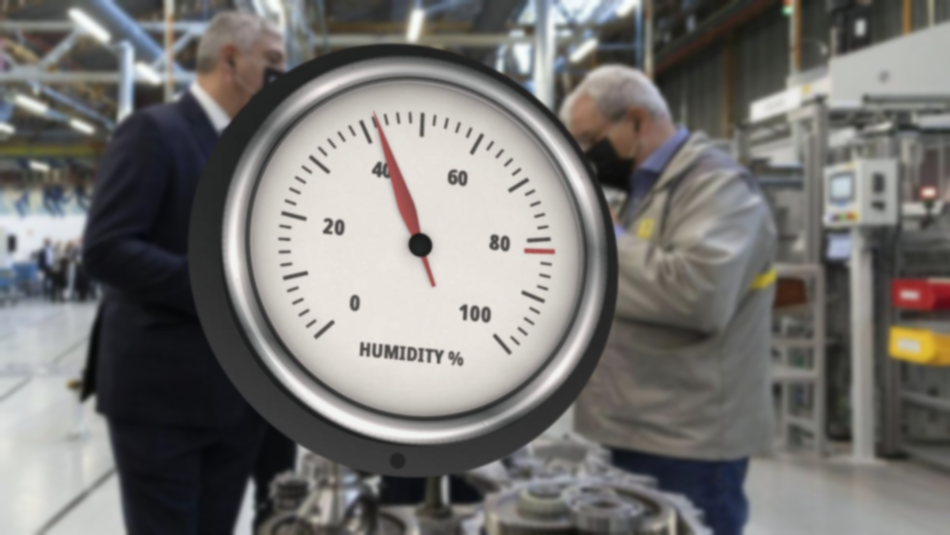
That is % 42
